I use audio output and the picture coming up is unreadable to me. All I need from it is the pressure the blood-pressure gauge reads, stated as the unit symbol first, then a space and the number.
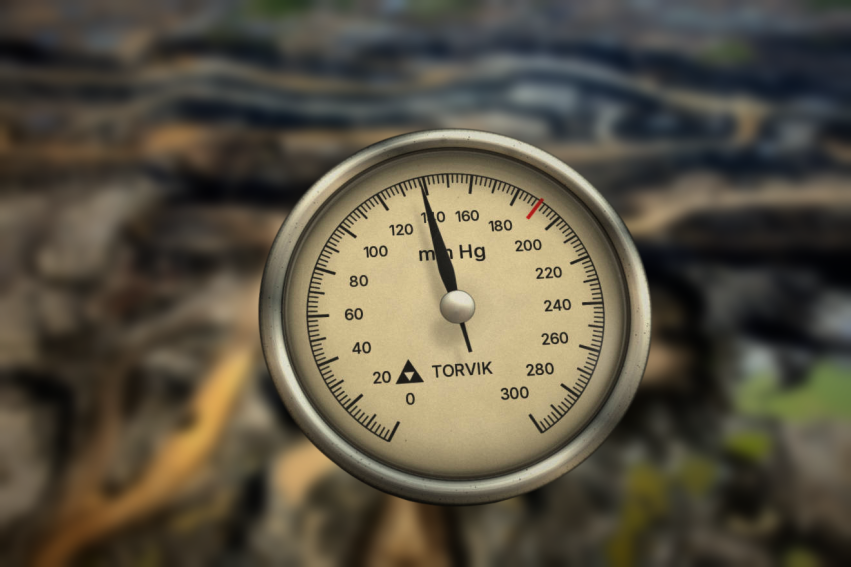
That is mmHg 138
